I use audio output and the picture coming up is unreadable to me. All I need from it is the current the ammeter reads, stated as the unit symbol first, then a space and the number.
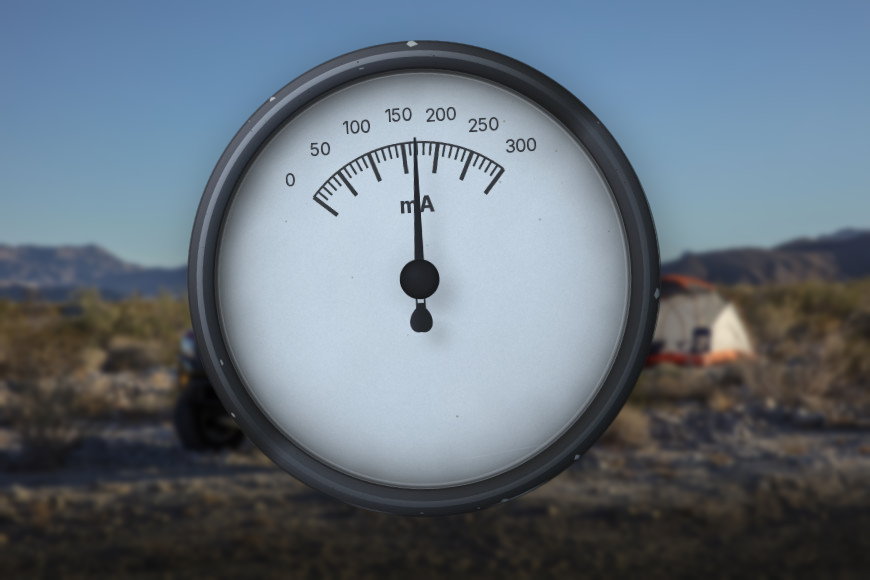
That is mA 170
